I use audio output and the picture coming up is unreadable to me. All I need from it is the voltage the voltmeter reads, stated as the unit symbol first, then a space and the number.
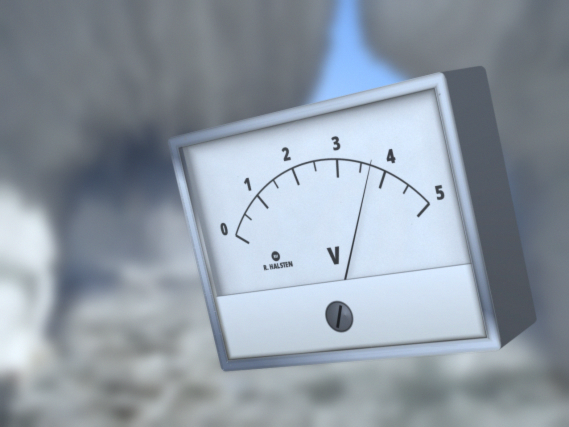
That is V 3.75
